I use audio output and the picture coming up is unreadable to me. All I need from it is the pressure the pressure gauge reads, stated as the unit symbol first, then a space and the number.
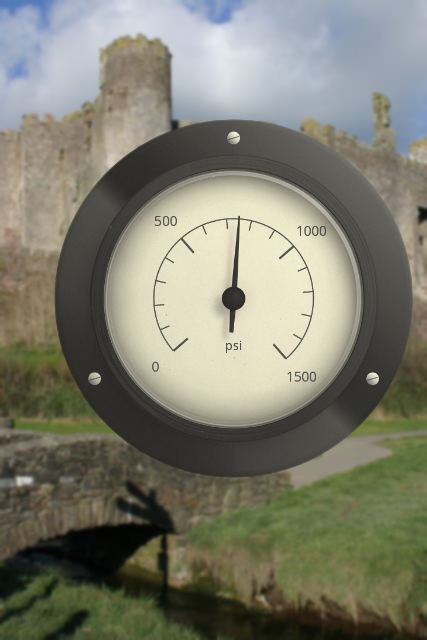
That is psi 750
